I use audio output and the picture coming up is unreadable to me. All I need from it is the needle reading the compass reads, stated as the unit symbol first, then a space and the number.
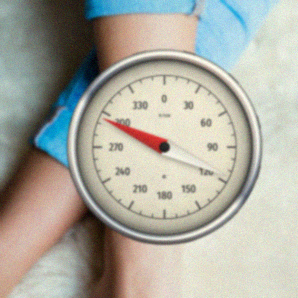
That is ° 295
